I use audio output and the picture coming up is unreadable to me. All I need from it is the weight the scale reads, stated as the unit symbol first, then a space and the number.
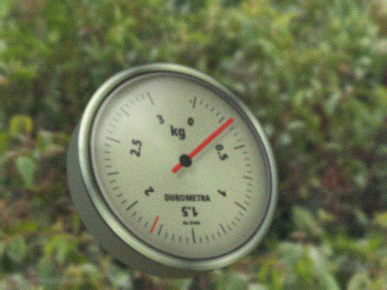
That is kg 0.3
